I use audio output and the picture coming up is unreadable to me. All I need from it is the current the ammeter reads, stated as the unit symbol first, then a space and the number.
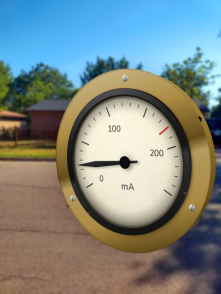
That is mA 25
